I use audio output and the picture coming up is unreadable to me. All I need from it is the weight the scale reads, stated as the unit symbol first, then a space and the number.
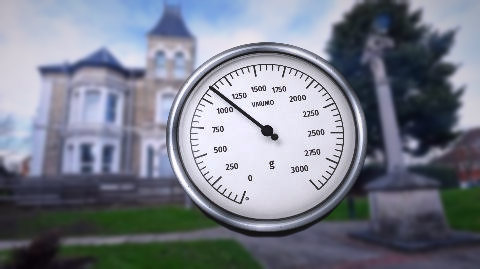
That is g 1100
